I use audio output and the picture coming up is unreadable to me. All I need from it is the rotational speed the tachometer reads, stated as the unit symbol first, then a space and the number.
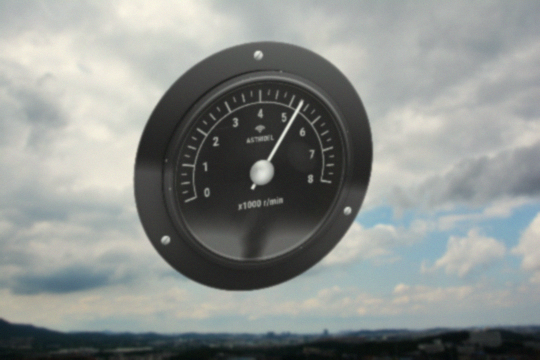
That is rpm 5250
